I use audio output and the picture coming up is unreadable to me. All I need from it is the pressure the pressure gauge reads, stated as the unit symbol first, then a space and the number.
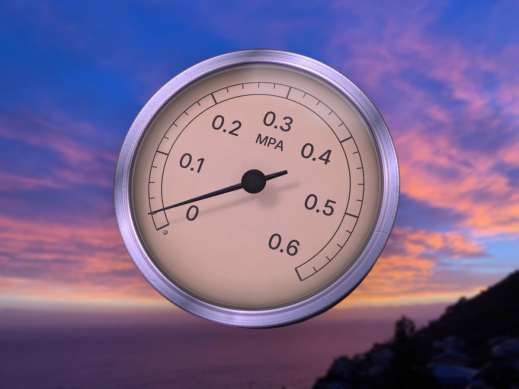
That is MPa 0.02
